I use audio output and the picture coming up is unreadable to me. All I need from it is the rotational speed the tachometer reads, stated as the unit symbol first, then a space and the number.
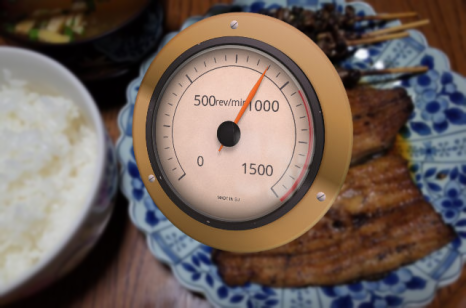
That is rpm 900
